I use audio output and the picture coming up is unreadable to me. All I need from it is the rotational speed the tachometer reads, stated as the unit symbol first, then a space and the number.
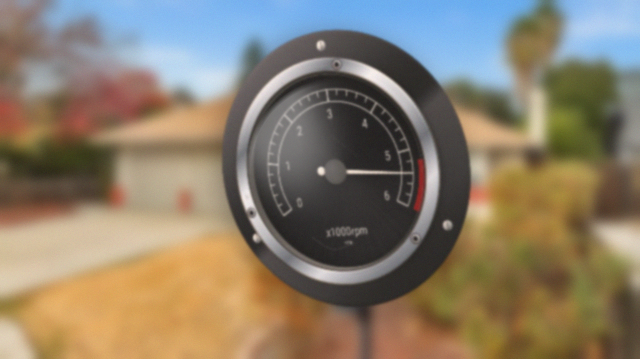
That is rpm 5400
